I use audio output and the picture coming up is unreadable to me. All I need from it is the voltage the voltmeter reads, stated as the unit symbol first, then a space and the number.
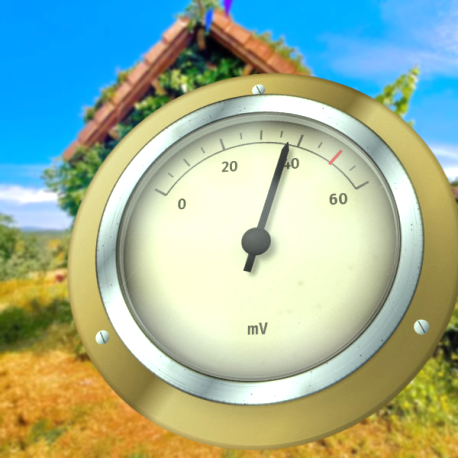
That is mV 37.5
